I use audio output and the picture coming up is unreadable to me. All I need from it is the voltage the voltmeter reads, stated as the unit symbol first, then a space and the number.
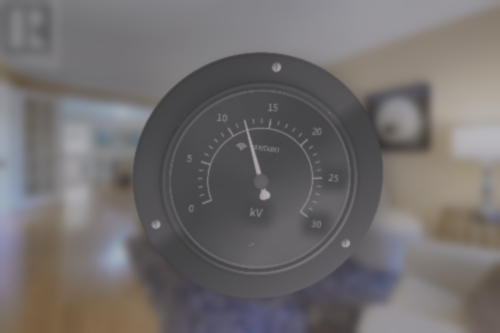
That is kV 12
